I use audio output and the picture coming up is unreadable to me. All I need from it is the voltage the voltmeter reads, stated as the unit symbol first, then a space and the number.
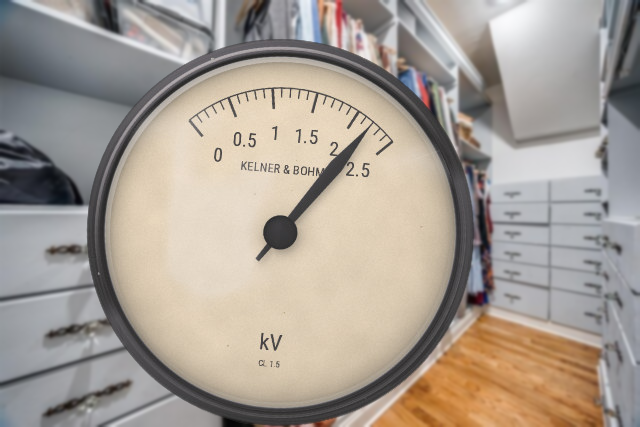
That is kV 2.2
